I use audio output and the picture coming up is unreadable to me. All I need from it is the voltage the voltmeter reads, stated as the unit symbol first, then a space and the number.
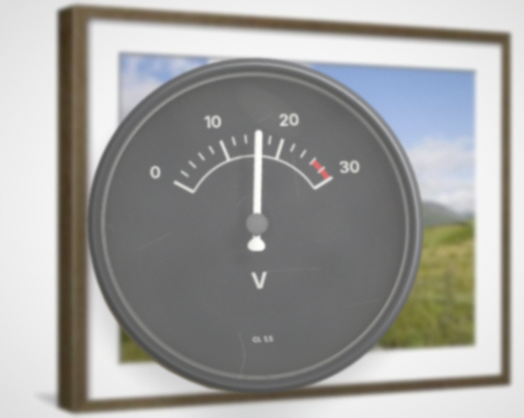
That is V 16
